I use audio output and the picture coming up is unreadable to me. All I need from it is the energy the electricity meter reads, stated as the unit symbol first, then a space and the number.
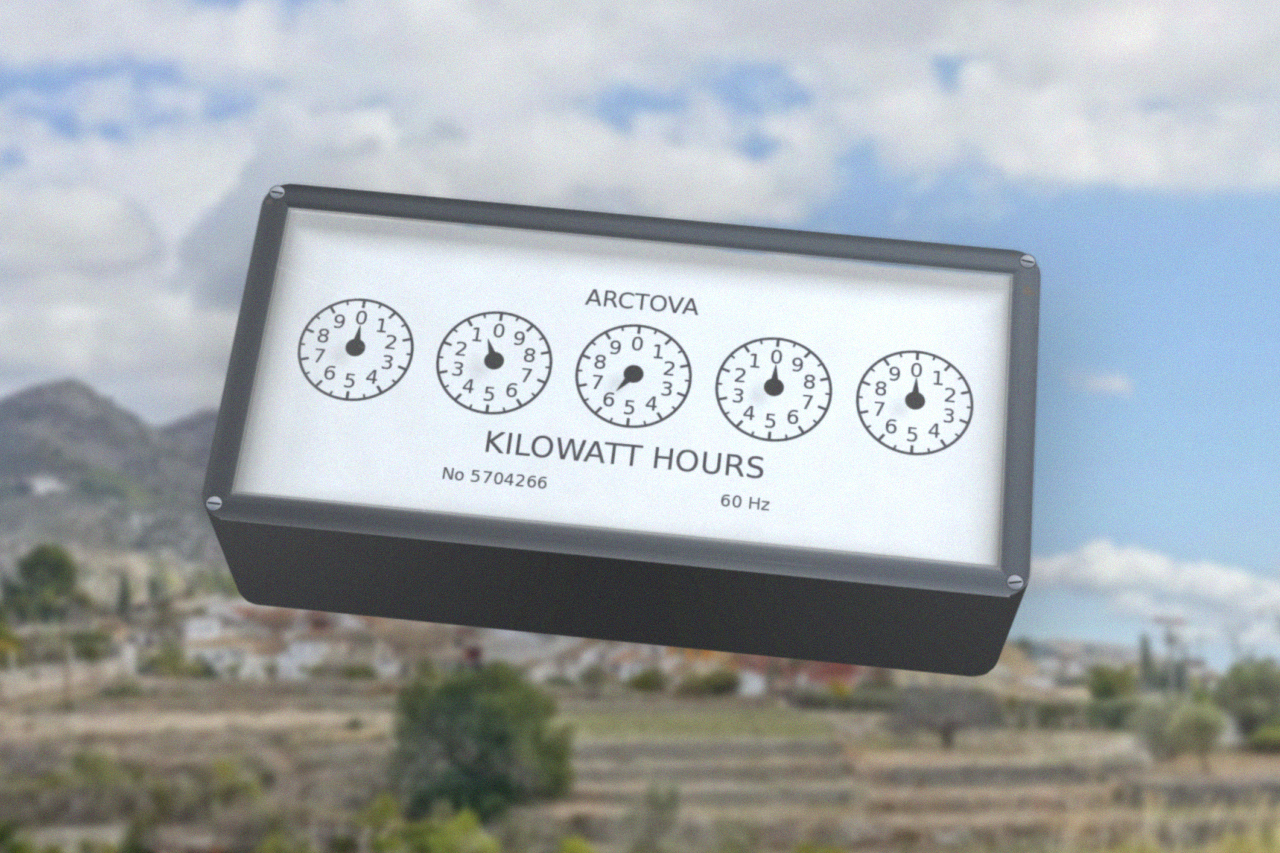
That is kWh 600
